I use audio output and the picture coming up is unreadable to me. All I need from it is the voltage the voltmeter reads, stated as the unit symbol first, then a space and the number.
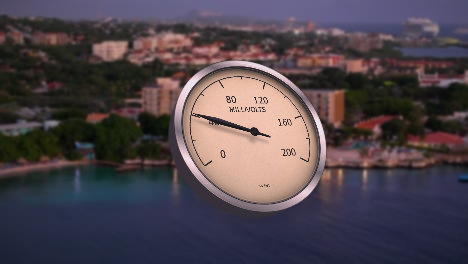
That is mV 40
